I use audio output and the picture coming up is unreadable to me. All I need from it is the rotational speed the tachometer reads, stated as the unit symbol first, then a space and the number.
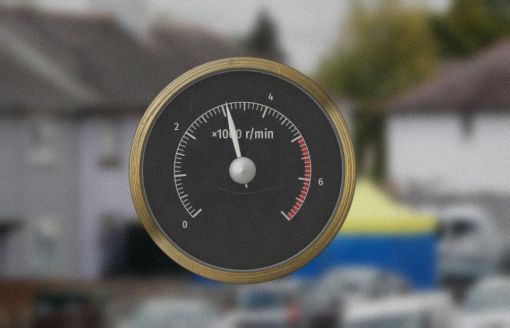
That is rpm 3100
